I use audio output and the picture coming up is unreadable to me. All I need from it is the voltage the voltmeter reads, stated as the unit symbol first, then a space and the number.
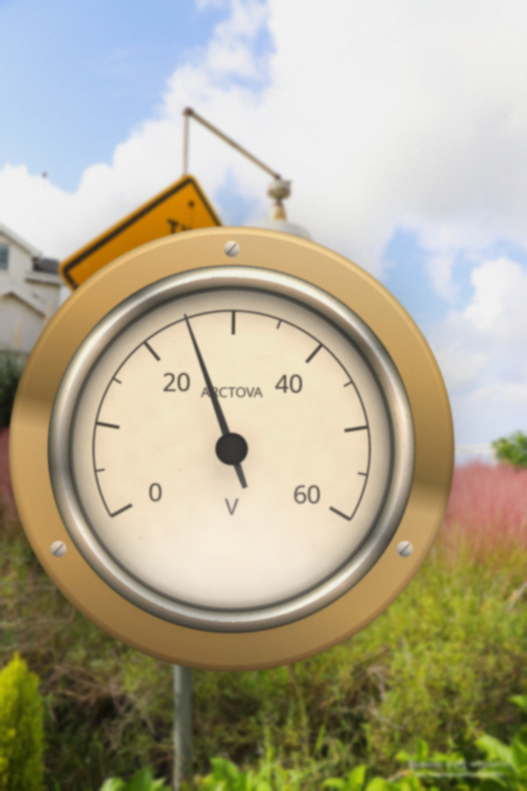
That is V 25
